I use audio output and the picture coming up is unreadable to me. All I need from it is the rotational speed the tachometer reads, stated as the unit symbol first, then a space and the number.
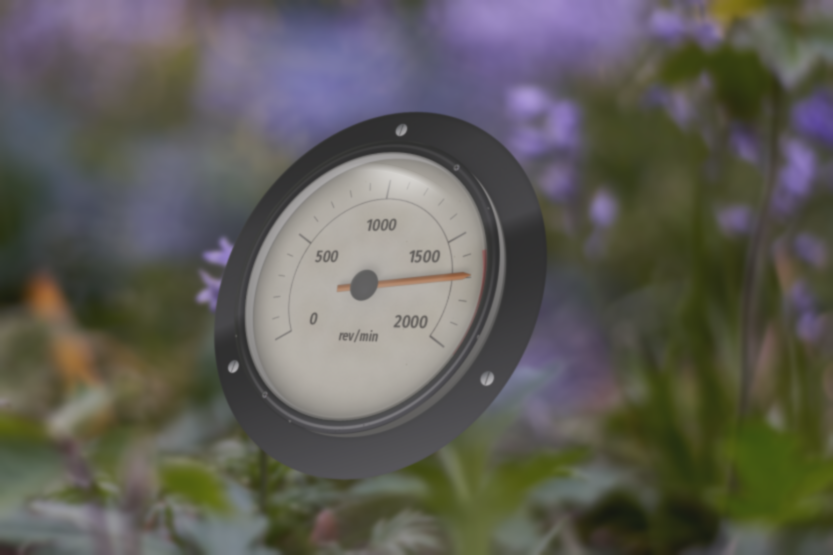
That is rpm 1700
